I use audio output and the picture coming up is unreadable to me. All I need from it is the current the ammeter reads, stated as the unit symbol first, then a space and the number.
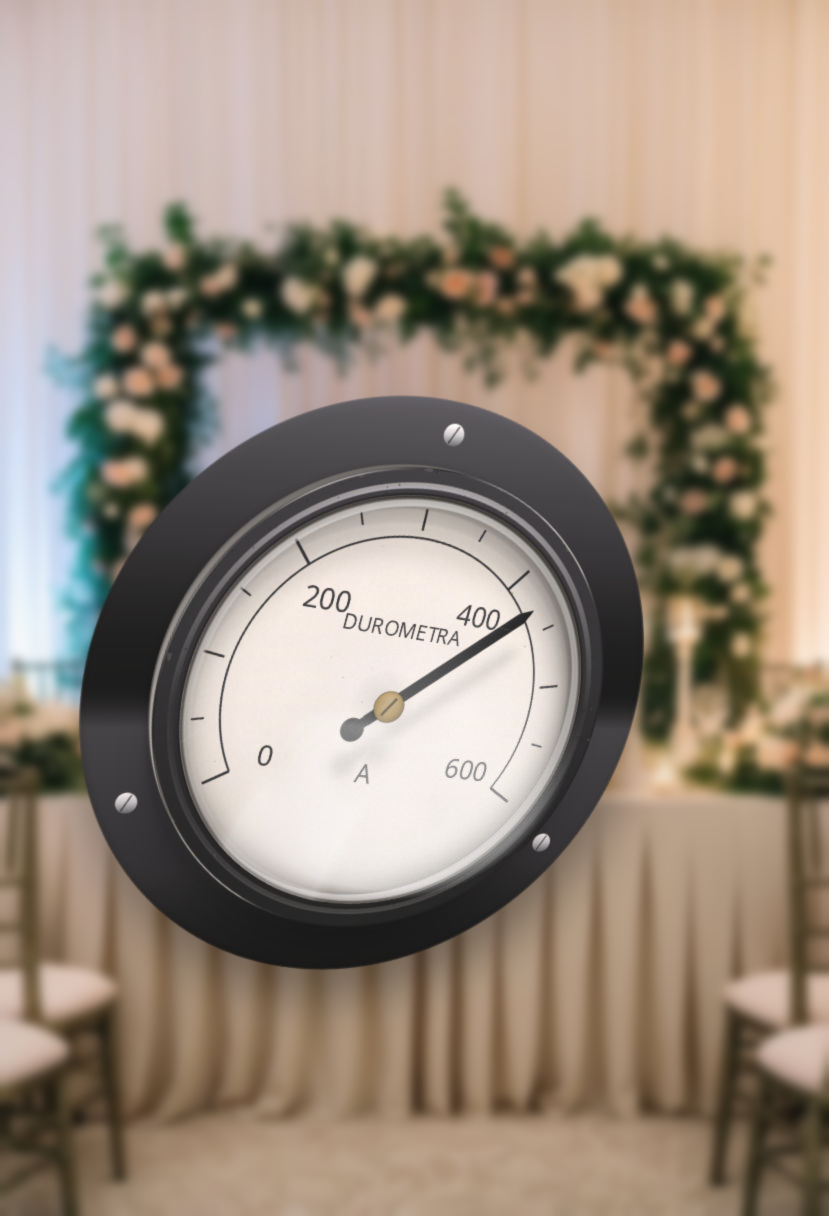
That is A 425
